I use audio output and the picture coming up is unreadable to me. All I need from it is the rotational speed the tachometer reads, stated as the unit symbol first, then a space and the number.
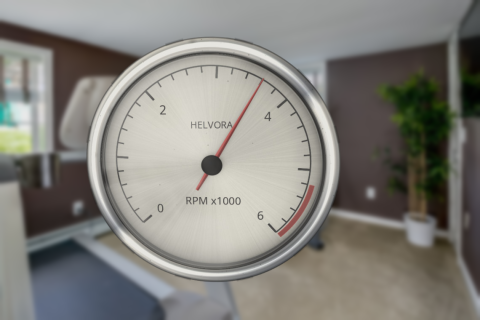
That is rpm 3600
